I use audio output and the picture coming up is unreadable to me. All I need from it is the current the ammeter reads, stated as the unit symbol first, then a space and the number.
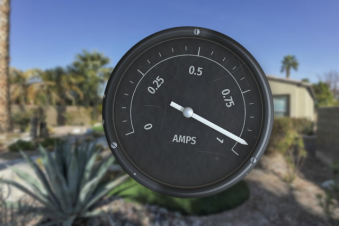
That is A 0.95
